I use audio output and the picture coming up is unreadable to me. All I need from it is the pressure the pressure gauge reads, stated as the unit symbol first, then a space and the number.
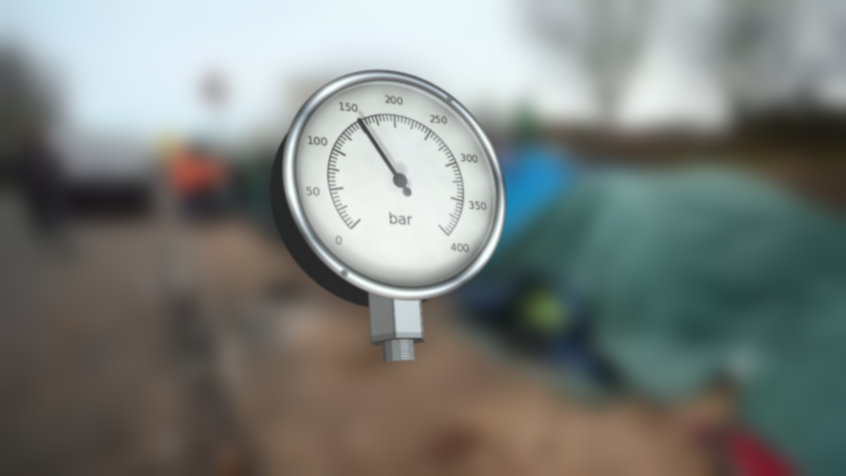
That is bar 150
